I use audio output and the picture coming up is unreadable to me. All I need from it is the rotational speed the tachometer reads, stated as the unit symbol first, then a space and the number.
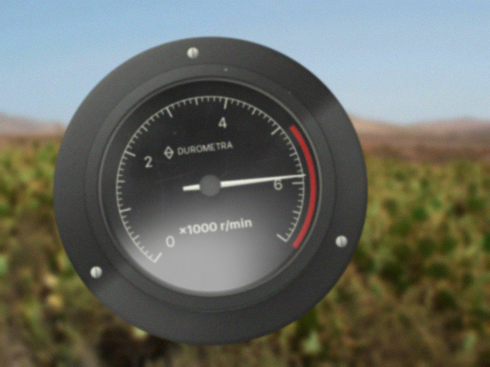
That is rpm 5900
